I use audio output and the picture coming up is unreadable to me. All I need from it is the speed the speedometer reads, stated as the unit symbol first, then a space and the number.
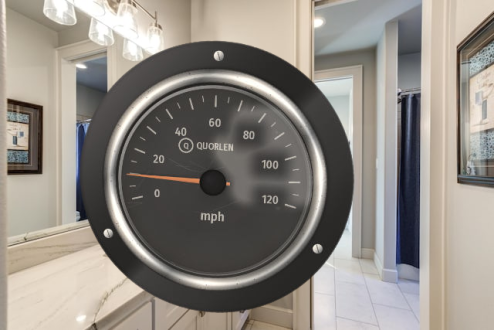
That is mph 10
